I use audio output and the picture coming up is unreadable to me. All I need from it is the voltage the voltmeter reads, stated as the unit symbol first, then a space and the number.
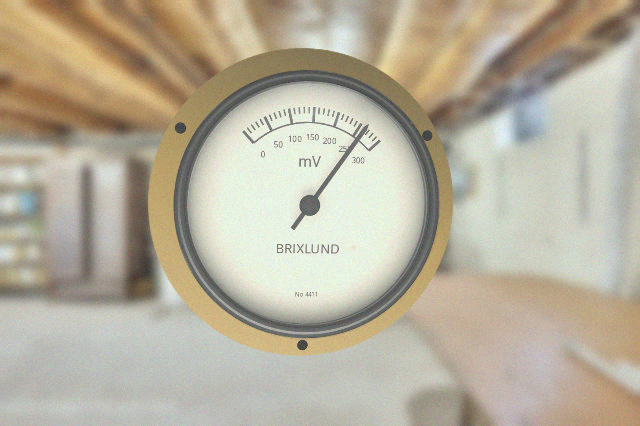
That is mV 260
